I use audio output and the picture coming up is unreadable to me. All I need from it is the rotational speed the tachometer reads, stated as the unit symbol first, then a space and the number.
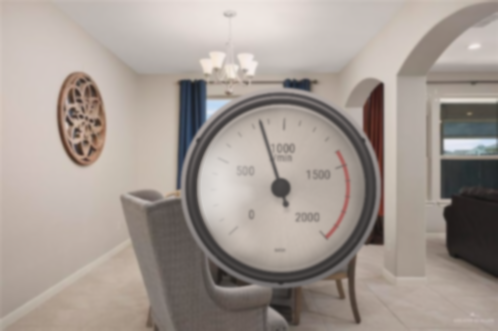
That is rpm 850
